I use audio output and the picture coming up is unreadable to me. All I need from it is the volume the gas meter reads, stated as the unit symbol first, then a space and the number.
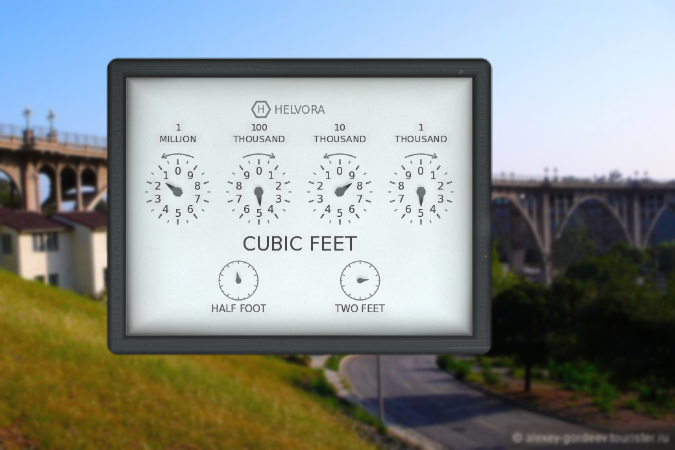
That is ft³ 148500
